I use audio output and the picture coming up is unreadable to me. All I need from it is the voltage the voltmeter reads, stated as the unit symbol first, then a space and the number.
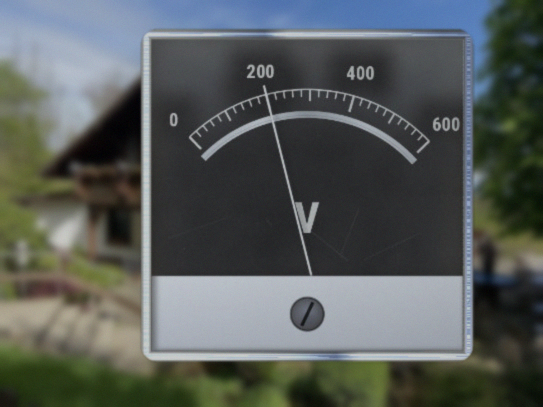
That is V 200
